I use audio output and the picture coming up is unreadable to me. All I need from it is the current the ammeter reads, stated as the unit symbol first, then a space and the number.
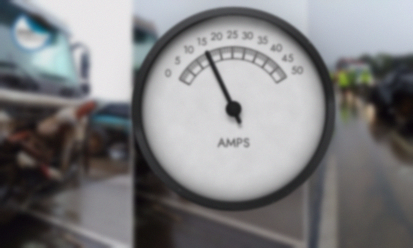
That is A 15
